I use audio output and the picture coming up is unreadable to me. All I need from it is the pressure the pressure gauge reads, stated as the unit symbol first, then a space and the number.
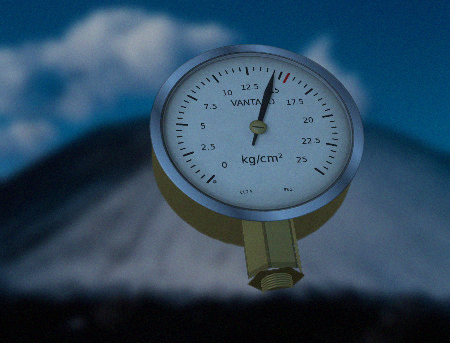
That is kg/cm² 14.5
